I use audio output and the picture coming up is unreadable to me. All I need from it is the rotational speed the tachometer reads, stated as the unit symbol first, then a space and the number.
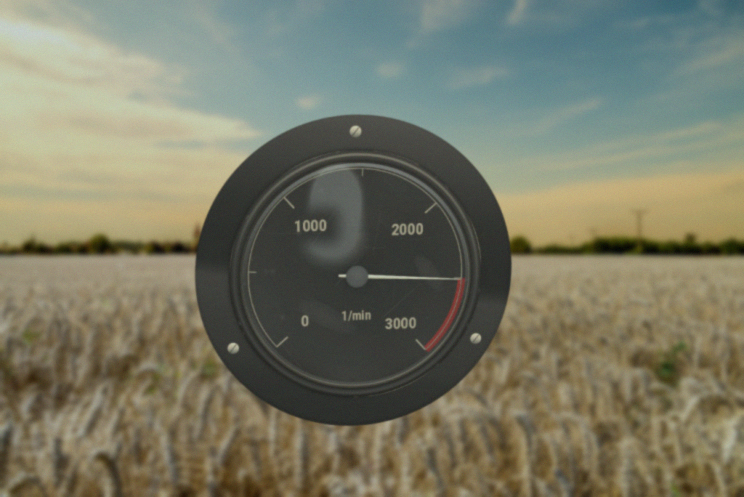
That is rpm 2500
